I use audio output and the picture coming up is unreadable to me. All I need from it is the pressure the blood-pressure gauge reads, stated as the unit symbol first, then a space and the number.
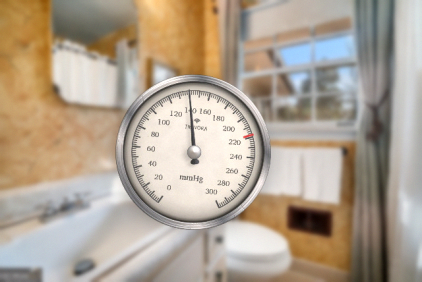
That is mmHg 140
